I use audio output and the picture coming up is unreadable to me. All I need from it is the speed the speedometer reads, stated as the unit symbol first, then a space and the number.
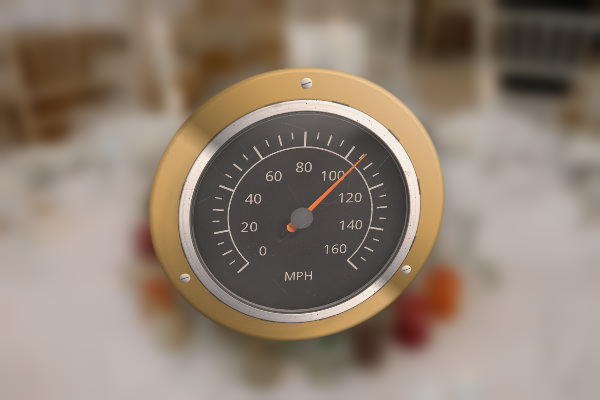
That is mph 105
